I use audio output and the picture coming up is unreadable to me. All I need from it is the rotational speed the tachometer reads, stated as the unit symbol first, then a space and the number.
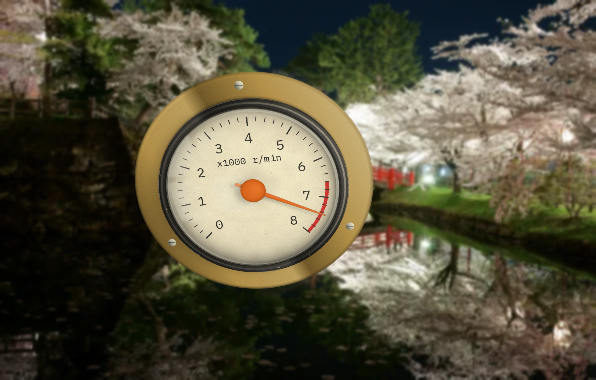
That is rpm 7400
